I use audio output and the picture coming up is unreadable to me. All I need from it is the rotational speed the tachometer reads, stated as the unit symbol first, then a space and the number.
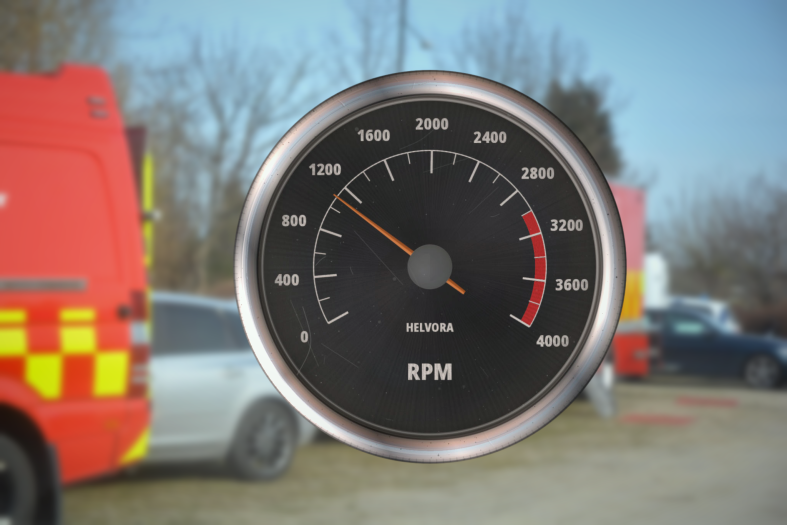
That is rpm 1100
